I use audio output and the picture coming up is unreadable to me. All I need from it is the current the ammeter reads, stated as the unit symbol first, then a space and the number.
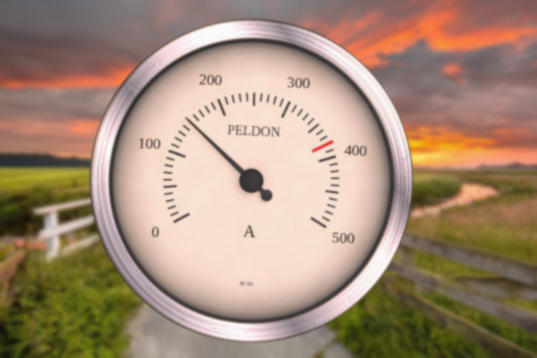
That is A 150
